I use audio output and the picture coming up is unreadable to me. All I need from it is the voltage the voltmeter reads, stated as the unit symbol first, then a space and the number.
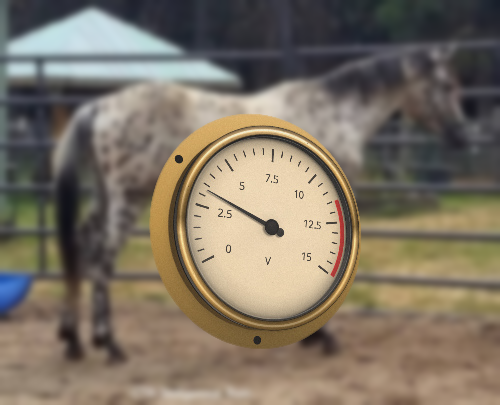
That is V 3.25
